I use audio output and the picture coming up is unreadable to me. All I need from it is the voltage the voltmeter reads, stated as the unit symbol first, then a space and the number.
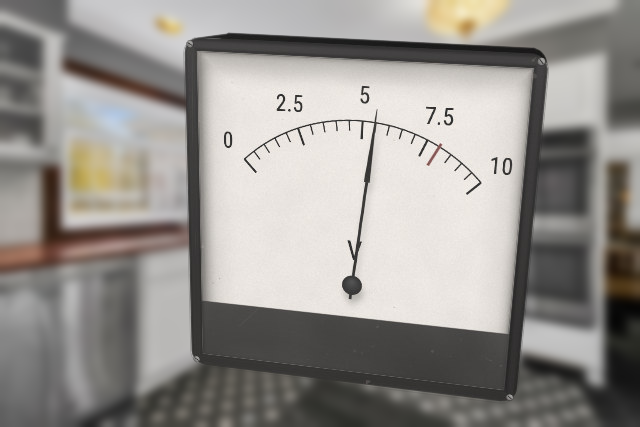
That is V 5.5
